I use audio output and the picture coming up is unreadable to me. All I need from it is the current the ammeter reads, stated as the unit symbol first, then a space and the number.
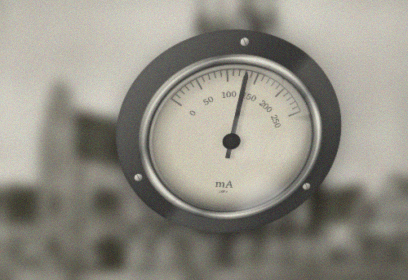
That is mA 130
